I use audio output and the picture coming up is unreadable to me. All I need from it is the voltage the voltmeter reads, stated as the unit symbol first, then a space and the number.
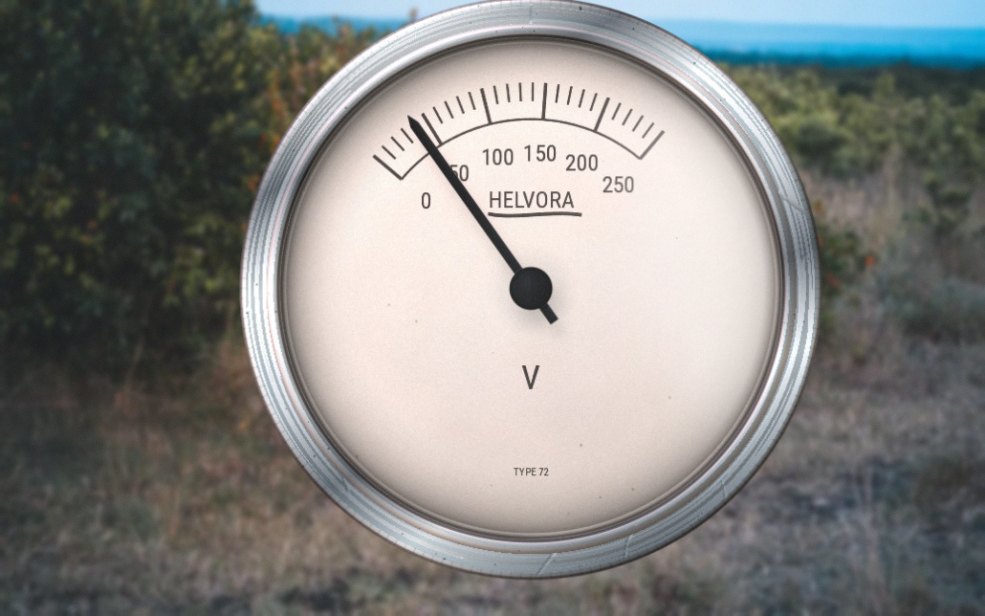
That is V 40
